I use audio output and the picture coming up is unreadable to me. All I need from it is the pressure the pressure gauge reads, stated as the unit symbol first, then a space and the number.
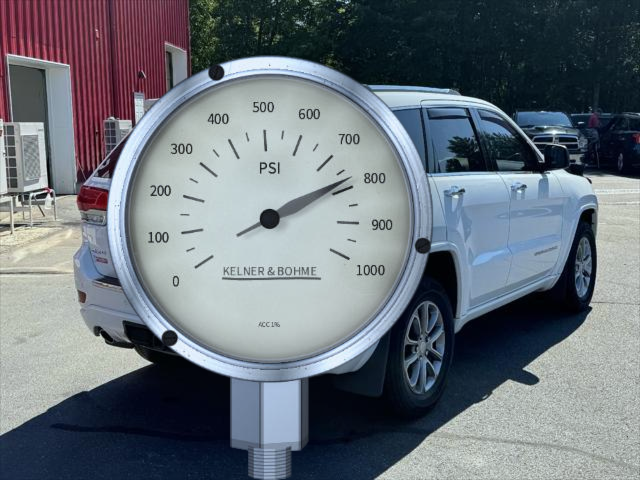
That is psi 775
